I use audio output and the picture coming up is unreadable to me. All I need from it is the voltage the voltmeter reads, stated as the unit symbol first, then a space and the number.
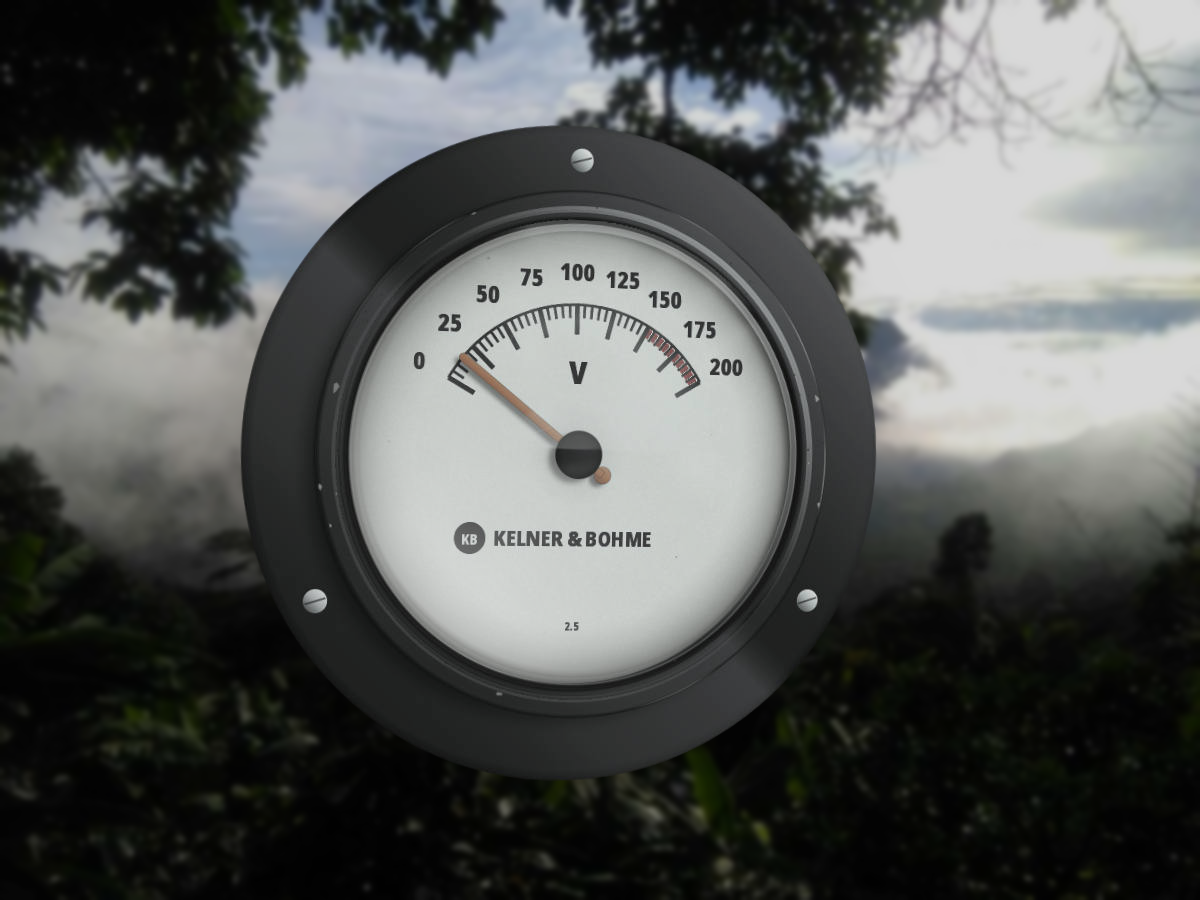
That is V 15
